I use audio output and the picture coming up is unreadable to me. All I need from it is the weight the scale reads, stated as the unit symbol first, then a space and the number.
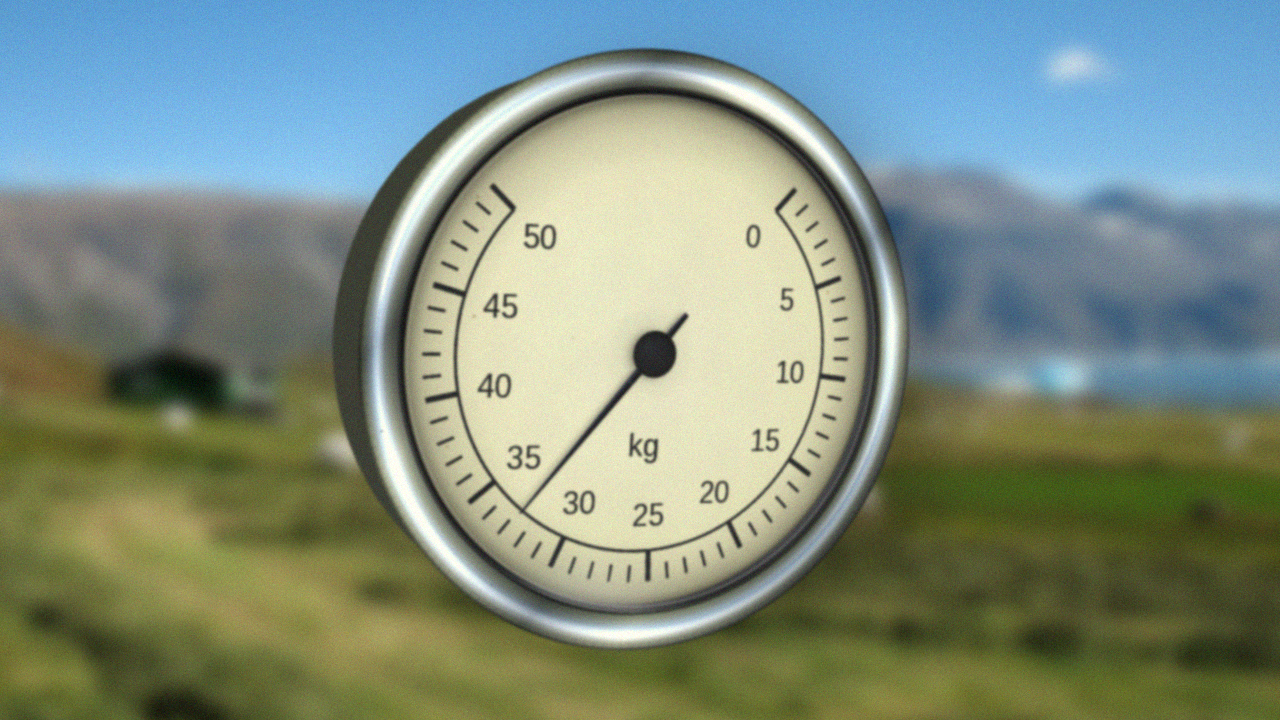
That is kg 33
